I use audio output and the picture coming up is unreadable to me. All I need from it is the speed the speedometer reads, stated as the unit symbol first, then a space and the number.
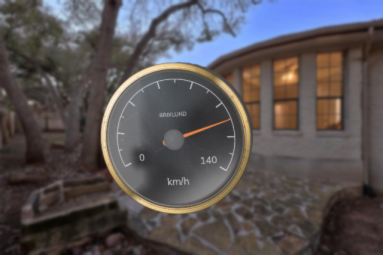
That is km/h 110
